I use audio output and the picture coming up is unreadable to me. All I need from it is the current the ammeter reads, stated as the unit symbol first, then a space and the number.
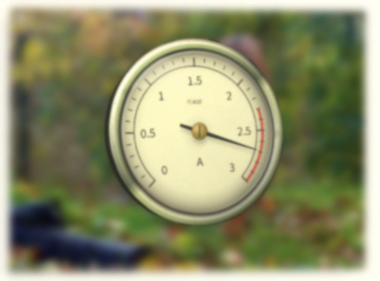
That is A 2.7
